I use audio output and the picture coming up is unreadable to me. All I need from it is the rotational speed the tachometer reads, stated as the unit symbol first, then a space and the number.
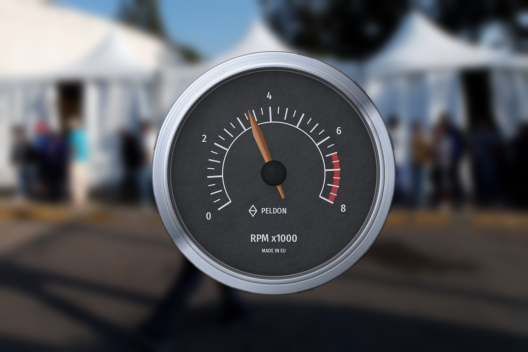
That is rpm 3375
